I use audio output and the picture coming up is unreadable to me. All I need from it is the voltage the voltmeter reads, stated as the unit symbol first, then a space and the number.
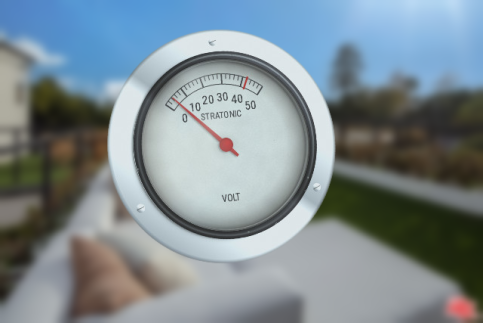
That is V 4
